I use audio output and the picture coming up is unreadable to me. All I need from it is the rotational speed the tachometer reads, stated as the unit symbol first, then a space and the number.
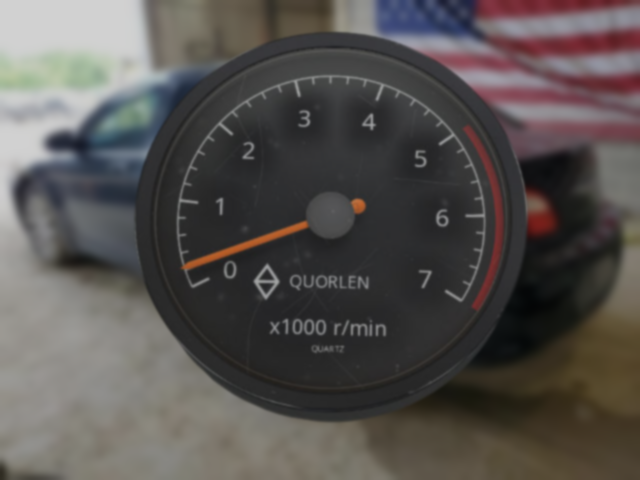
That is rpm 200
